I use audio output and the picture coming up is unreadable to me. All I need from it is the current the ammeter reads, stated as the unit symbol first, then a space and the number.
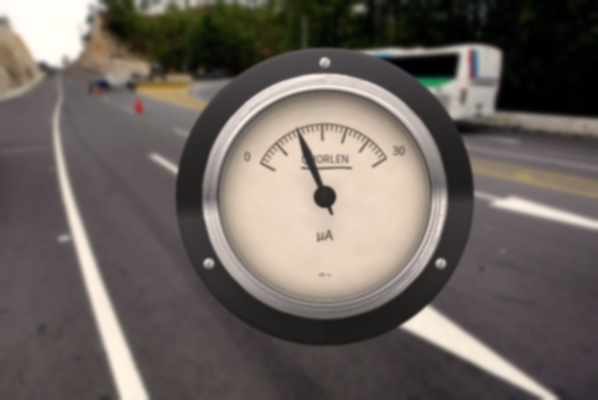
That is µA 10
